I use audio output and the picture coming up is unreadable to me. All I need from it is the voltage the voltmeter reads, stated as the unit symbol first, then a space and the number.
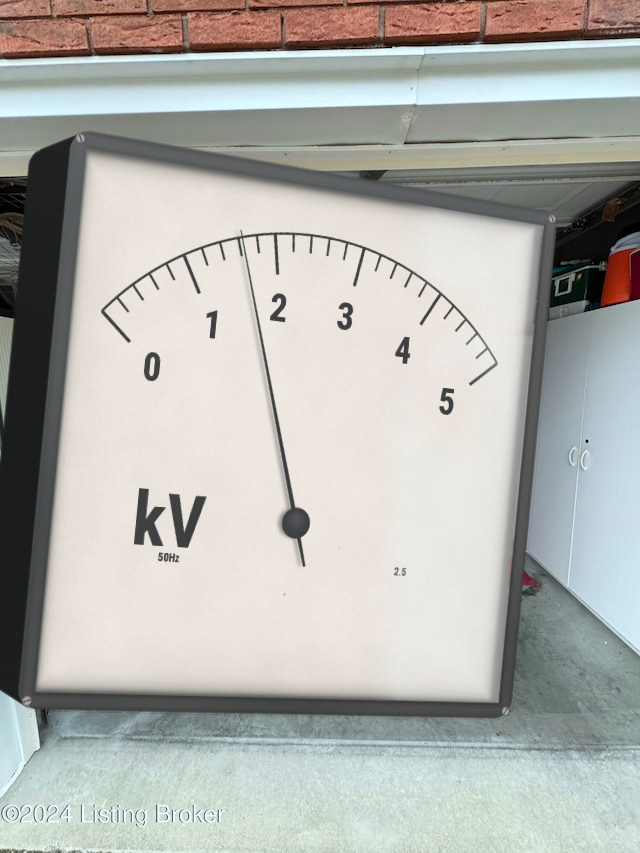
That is kV 1.6
